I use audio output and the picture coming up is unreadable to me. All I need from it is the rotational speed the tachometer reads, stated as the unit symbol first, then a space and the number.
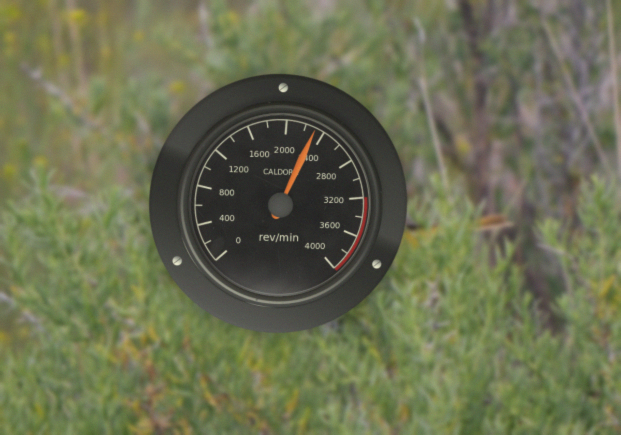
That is rpm 2300
